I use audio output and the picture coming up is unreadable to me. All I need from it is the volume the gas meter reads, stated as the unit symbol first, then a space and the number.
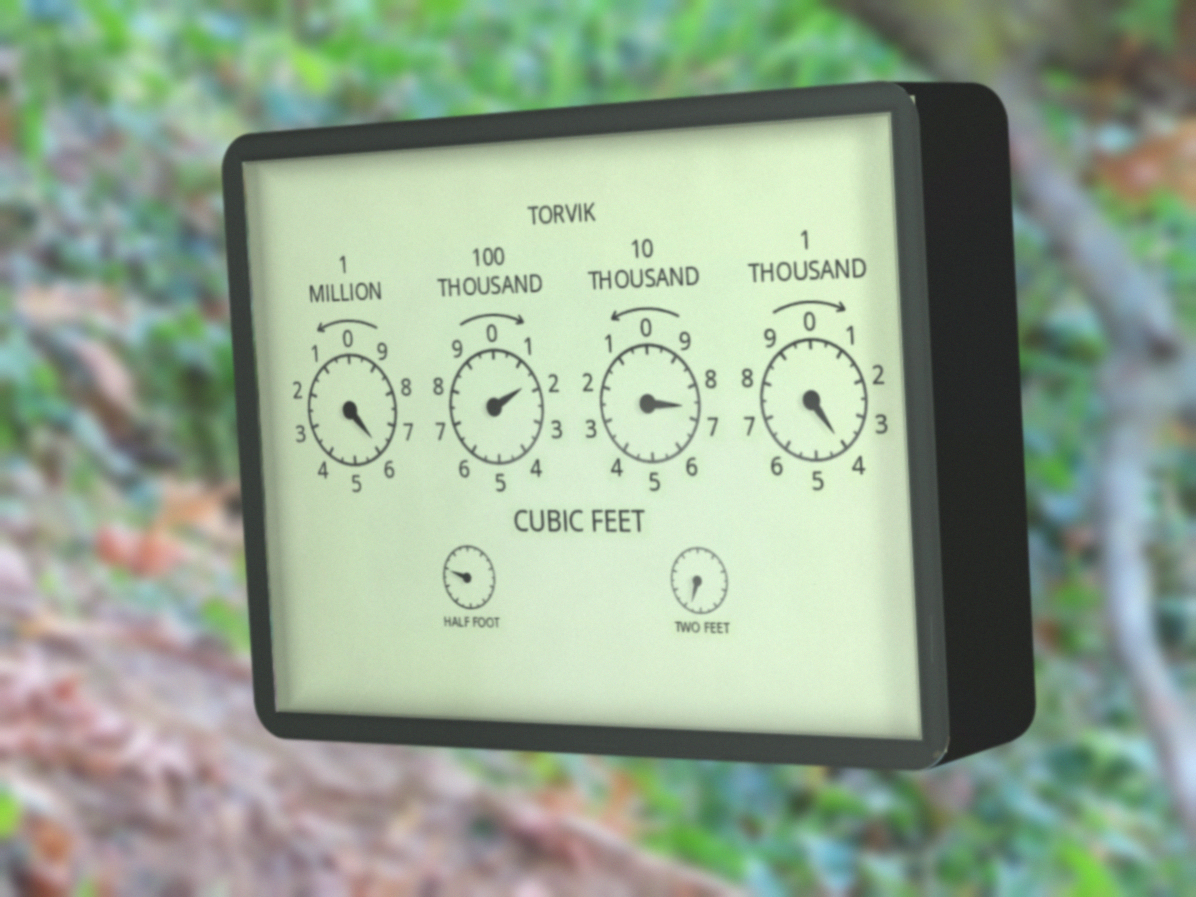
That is ft³ 617400
